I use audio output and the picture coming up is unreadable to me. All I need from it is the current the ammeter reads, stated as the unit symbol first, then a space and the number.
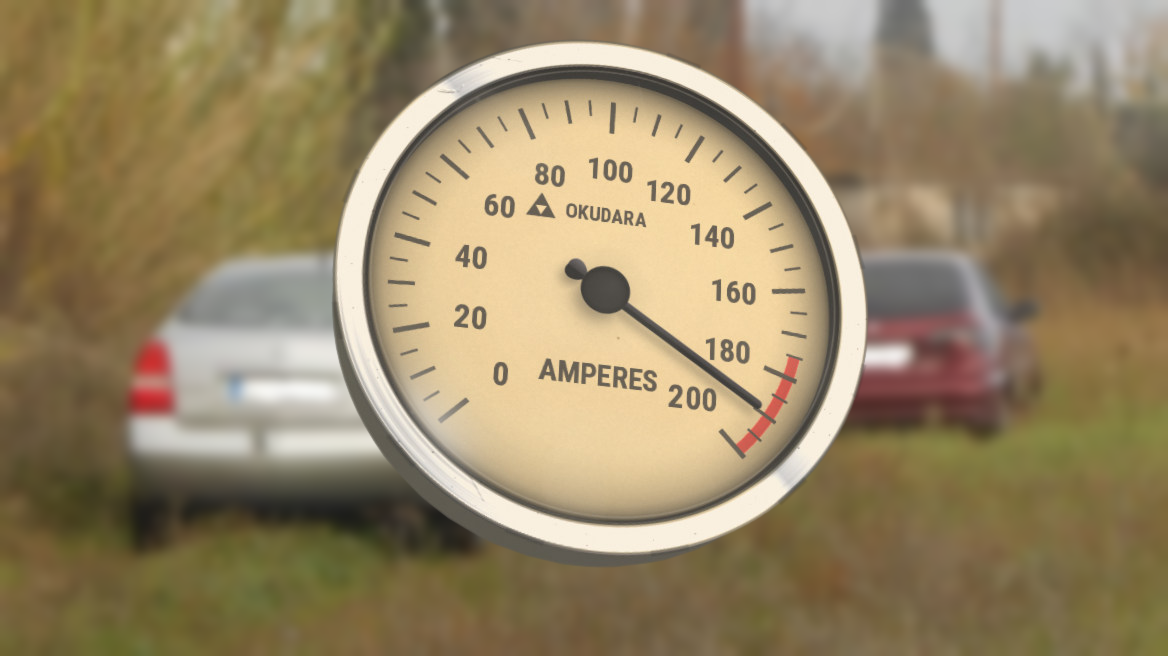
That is A 190
